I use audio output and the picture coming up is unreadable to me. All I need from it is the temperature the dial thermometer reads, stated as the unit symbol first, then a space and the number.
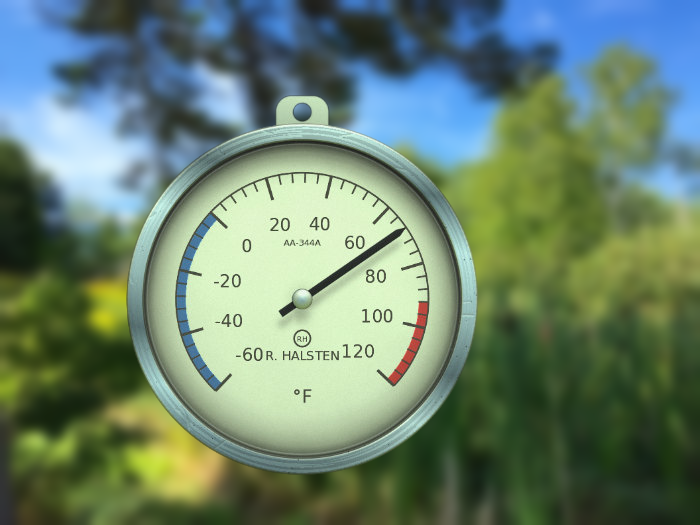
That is °F 68
